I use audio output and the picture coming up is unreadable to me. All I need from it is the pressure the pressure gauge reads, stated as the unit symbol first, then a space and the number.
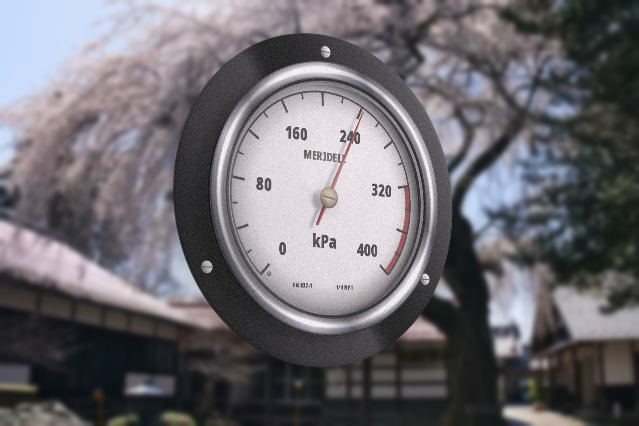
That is kPa 240
